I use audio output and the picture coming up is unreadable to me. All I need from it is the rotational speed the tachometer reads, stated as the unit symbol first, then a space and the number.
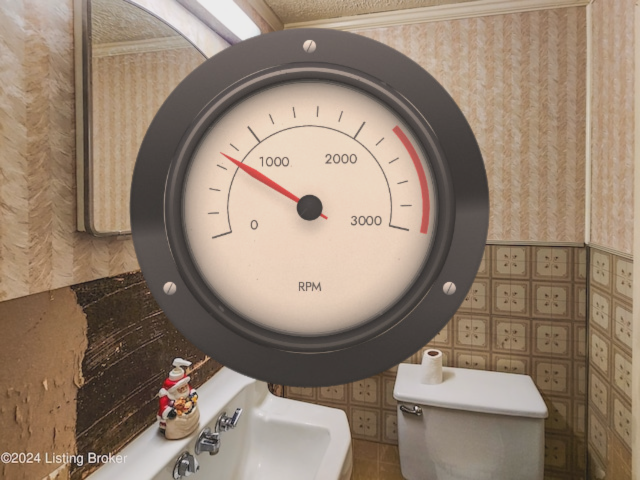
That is rpm 700
